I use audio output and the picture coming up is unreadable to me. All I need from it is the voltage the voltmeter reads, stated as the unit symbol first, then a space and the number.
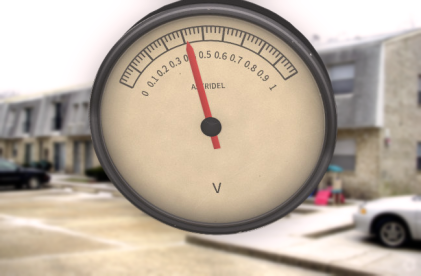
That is V 0.42
